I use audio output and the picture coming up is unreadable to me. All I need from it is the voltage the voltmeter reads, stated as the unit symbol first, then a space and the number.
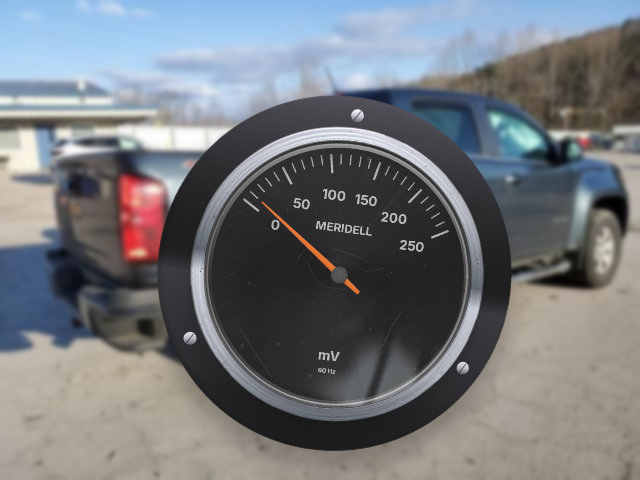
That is mV 10
